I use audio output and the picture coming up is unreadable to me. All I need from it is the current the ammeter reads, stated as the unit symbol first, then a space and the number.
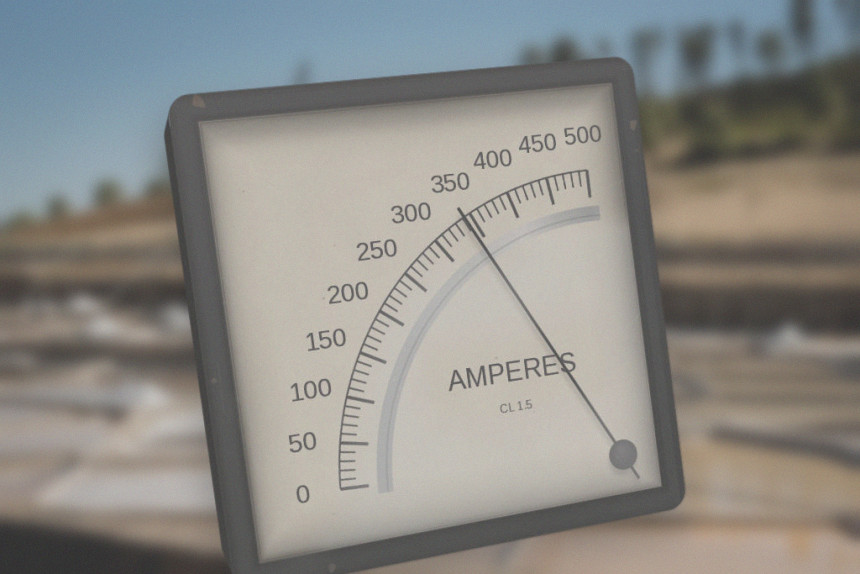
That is A 340
